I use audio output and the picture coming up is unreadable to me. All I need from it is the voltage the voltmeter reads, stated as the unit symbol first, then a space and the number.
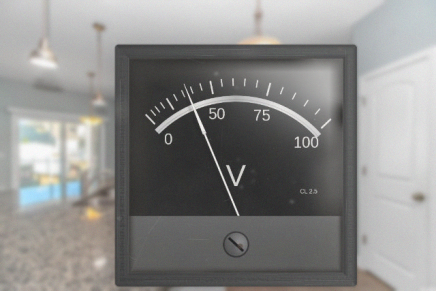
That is V 37.5
